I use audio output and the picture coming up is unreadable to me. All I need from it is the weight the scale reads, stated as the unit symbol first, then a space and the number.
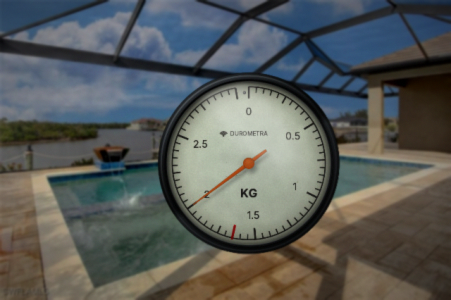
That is kg 2
